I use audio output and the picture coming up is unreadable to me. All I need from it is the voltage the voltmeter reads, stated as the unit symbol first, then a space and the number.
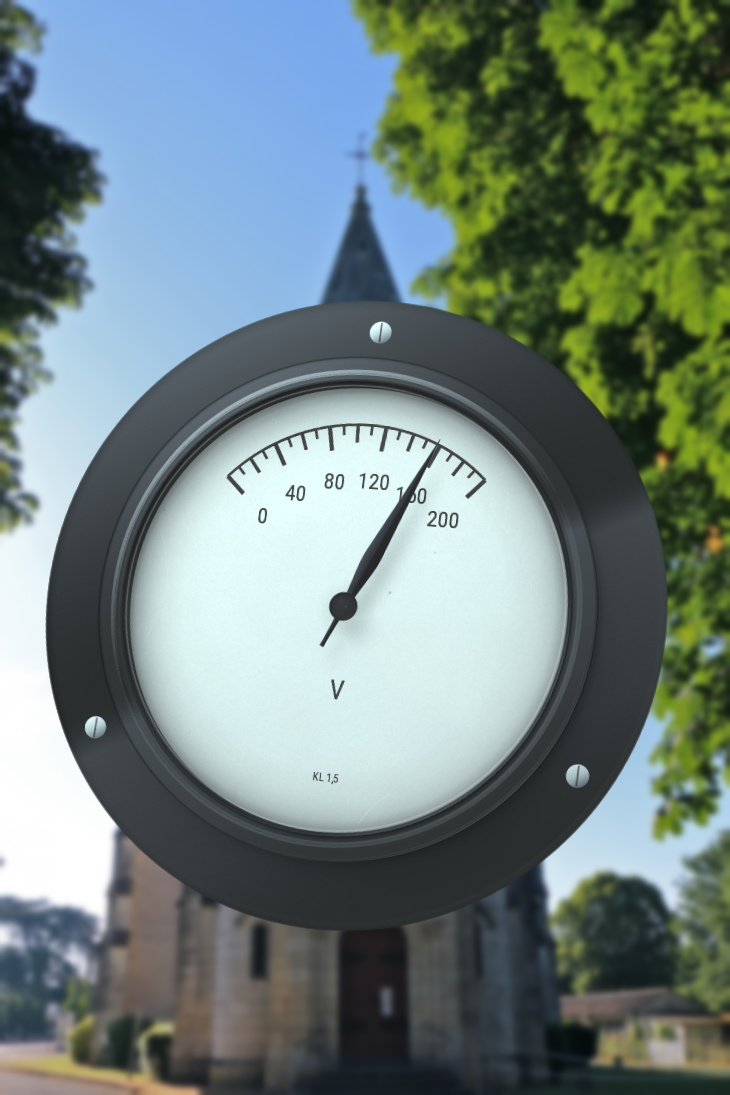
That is V 160
